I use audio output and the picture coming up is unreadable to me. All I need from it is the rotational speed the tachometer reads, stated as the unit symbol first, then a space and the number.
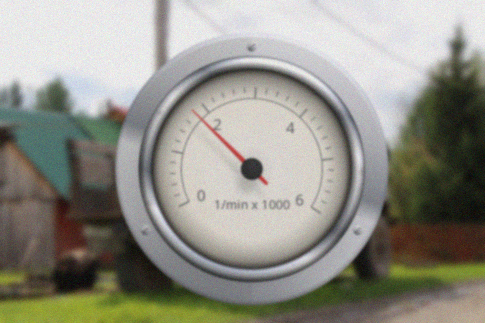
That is rpm 1800
